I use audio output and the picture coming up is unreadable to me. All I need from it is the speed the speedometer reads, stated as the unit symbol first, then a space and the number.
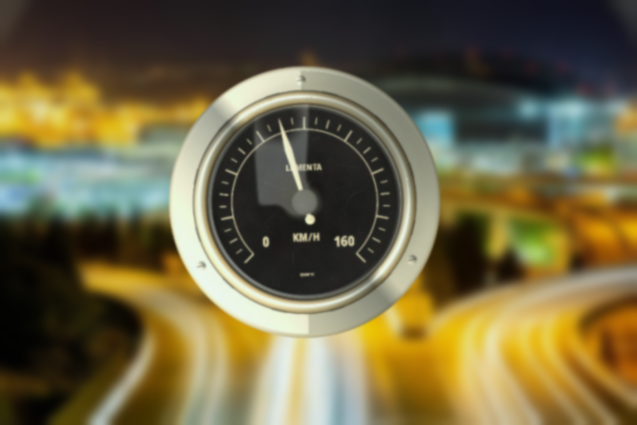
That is km/h 70
